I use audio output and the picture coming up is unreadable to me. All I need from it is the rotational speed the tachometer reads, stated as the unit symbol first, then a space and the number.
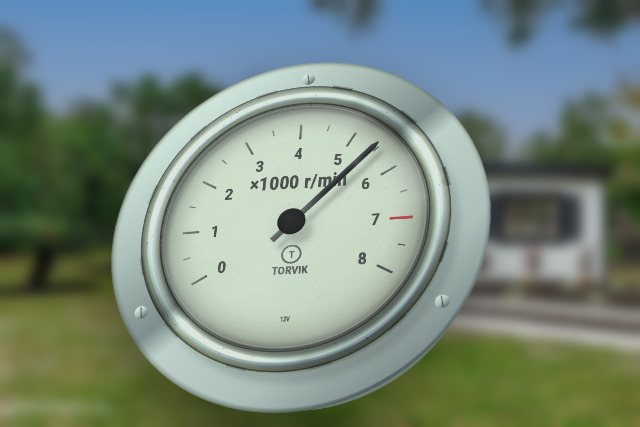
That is rpm 5500
